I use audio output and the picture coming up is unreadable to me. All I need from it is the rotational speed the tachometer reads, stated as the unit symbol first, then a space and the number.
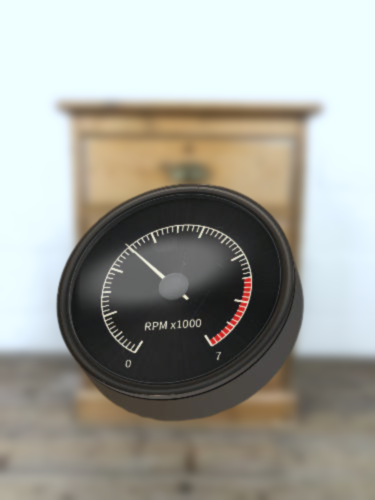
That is rpm 2500
